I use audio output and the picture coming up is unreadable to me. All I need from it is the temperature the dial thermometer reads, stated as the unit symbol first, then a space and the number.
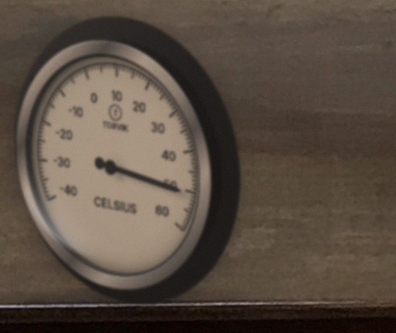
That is °C 50
